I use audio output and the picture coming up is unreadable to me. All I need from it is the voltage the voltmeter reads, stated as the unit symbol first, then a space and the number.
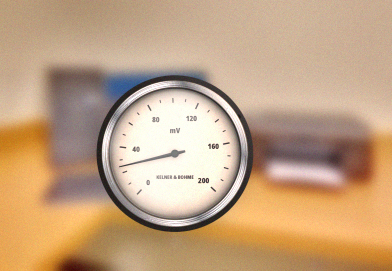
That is mV 25
